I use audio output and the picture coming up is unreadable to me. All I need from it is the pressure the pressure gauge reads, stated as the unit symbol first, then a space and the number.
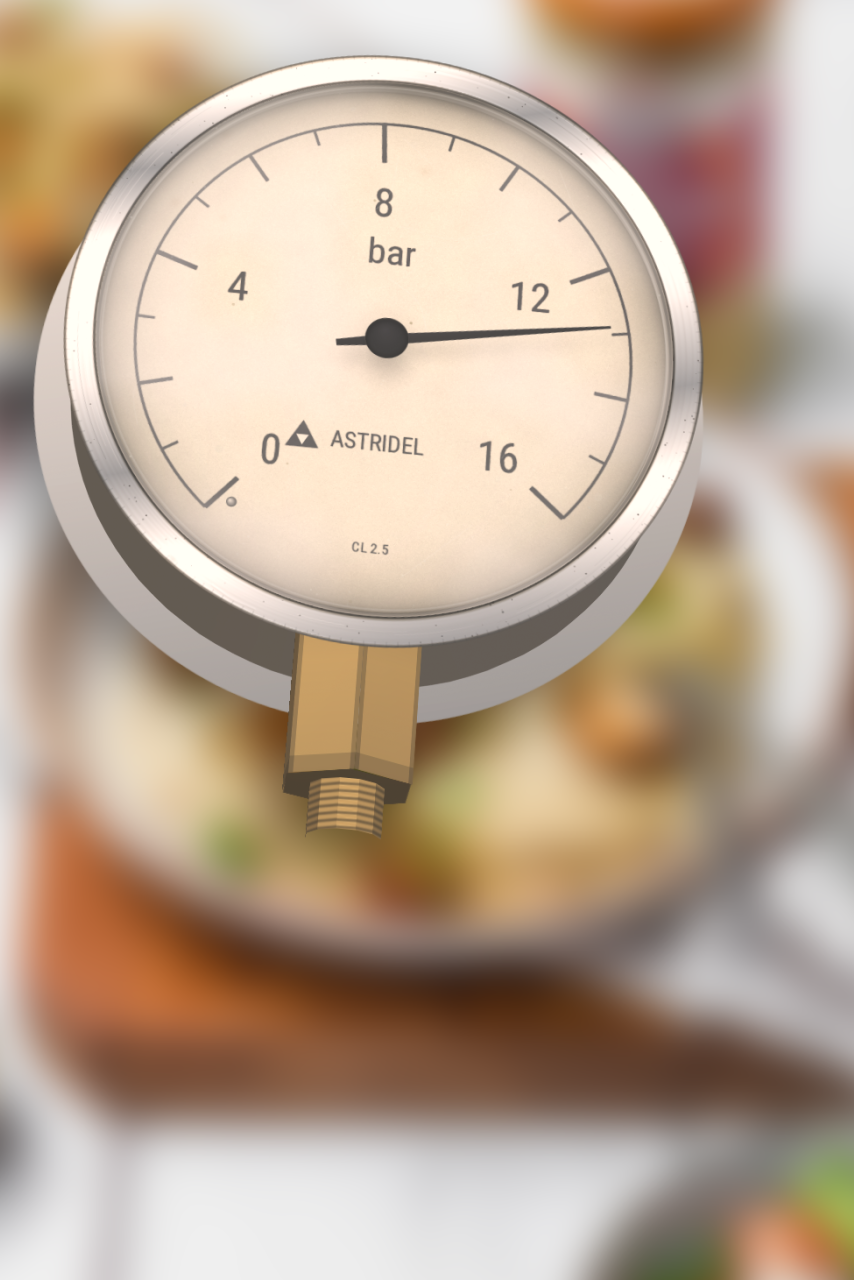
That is bar 13
